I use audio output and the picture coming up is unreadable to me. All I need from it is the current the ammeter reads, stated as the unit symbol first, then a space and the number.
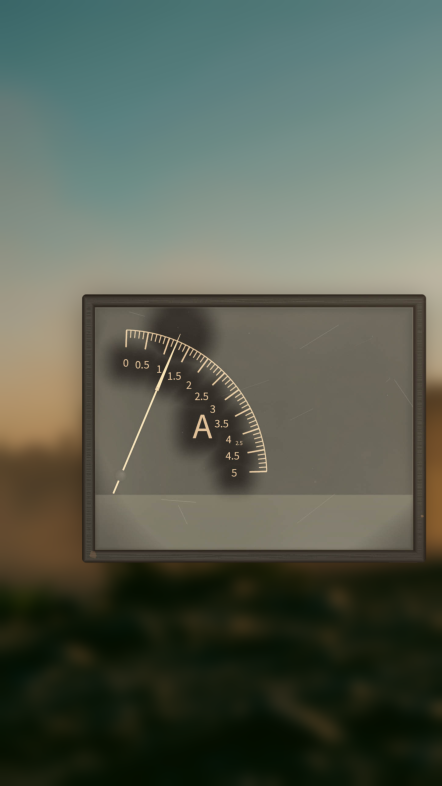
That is A 1.2
